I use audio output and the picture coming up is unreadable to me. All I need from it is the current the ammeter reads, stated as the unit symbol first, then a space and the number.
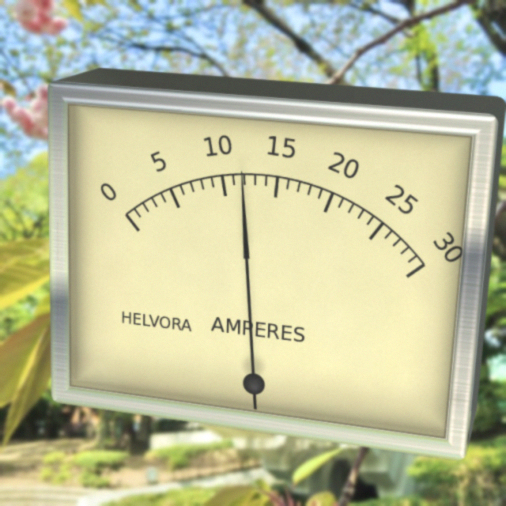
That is A 12
